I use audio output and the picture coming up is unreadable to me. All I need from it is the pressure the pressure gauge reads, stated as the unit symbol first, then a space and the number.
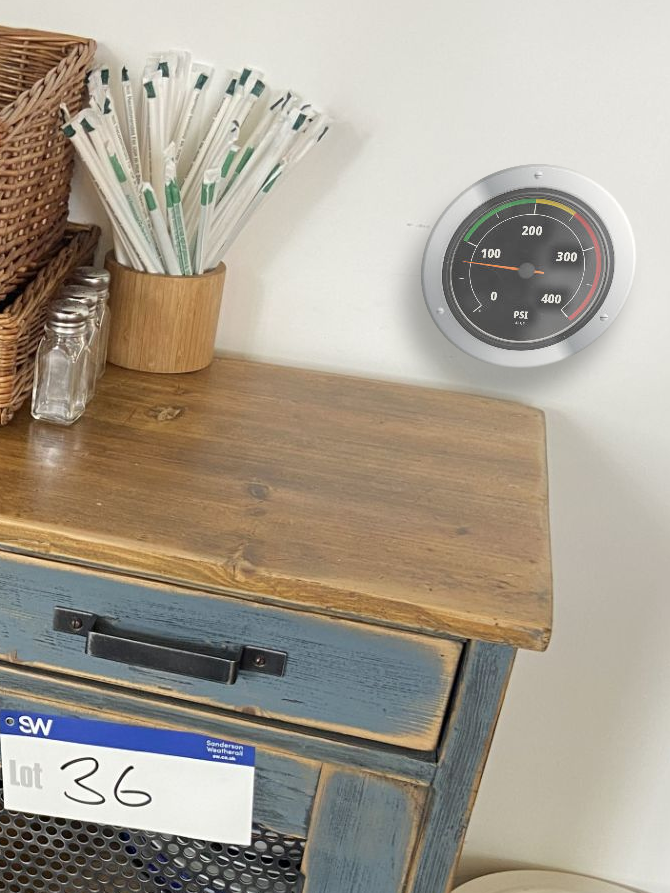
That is psi 75
